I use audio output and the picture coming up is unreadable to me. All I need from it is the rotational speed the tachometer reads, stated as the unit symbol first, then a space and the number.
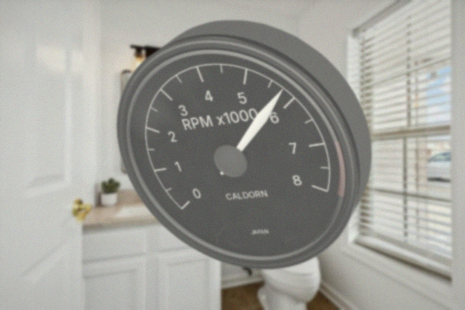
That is rpm 5750
